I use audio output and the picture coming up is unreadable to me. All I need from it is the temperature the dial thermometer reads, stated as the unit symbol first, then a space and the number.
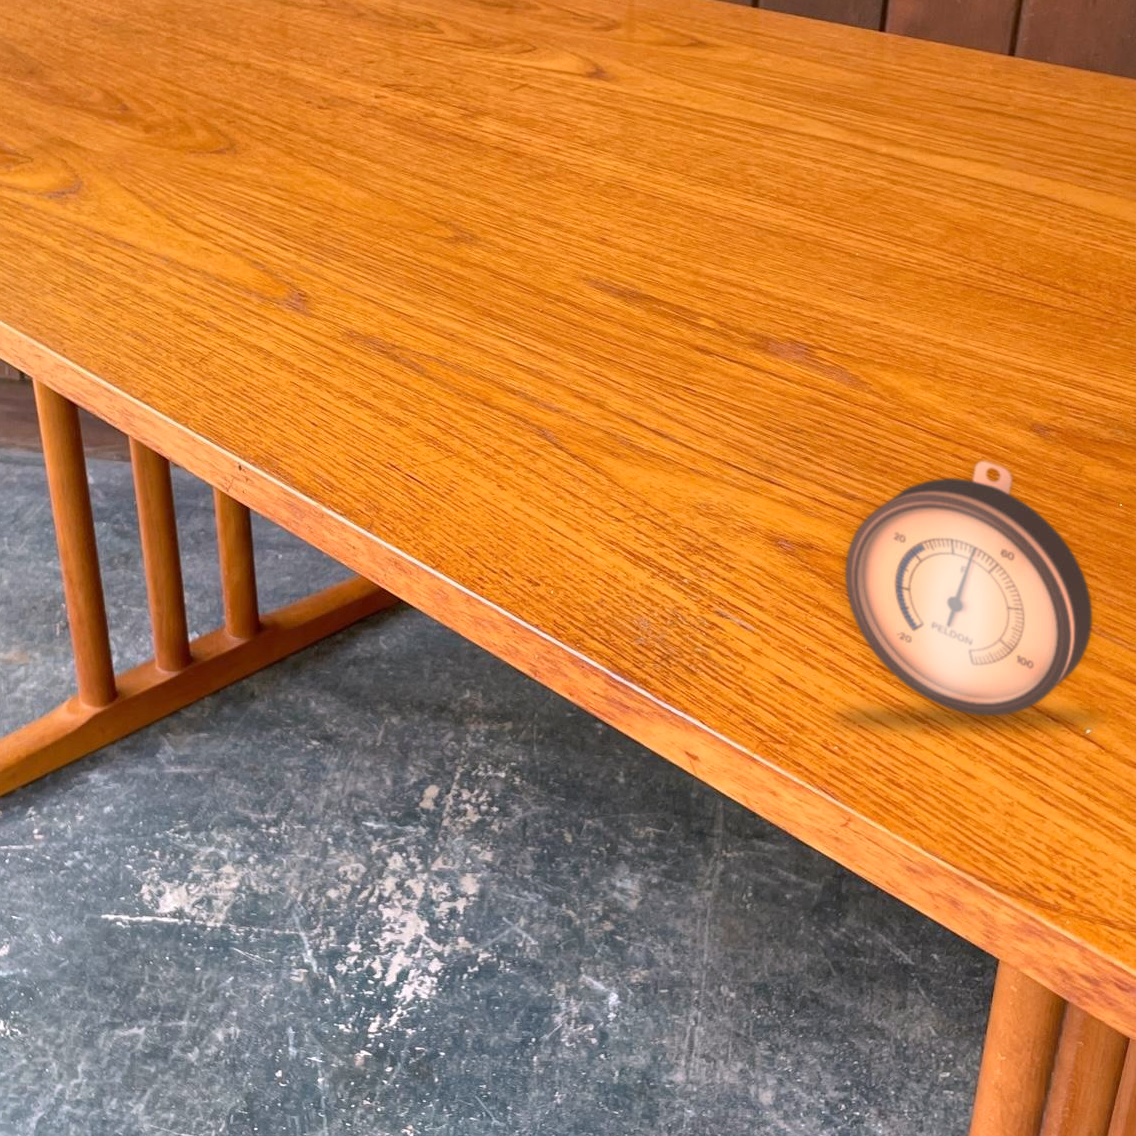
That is °F 50
